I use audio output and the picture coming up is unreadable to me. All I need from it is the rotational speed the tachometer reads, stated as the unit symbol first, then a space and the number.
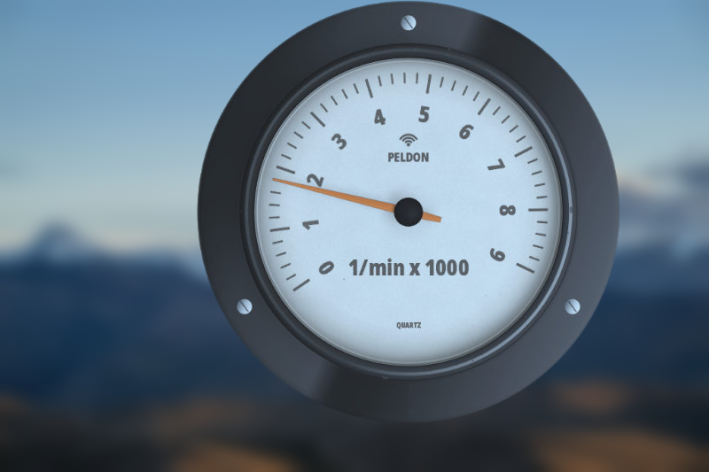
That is rpm 1800
